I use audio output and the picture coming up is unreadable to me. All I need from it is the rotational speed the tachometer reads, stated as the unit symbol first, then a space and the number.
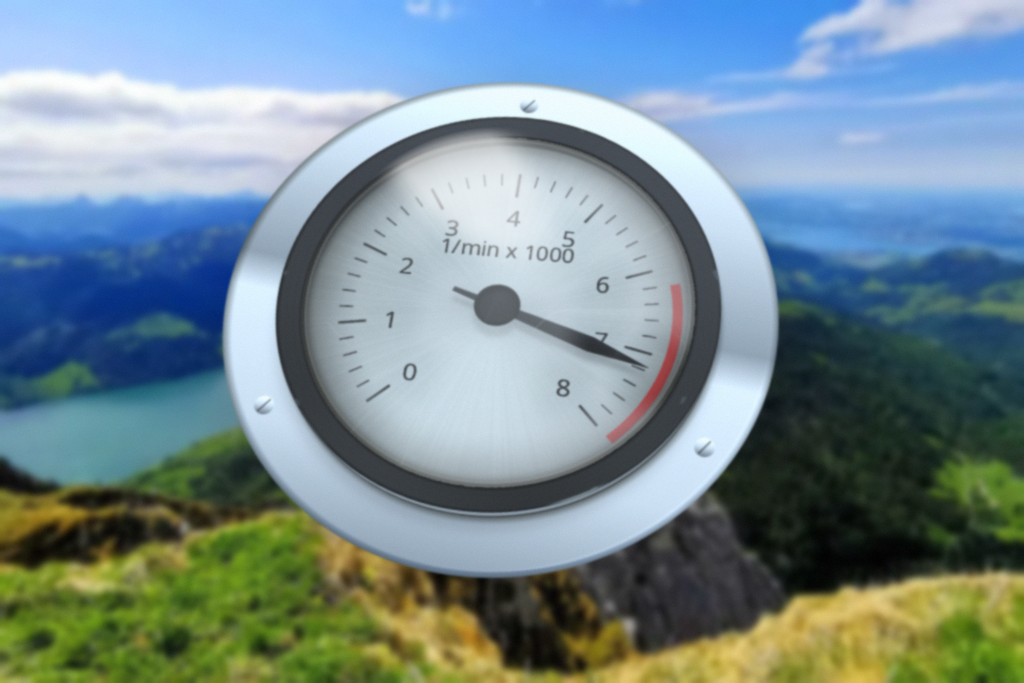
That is rpm 7200
